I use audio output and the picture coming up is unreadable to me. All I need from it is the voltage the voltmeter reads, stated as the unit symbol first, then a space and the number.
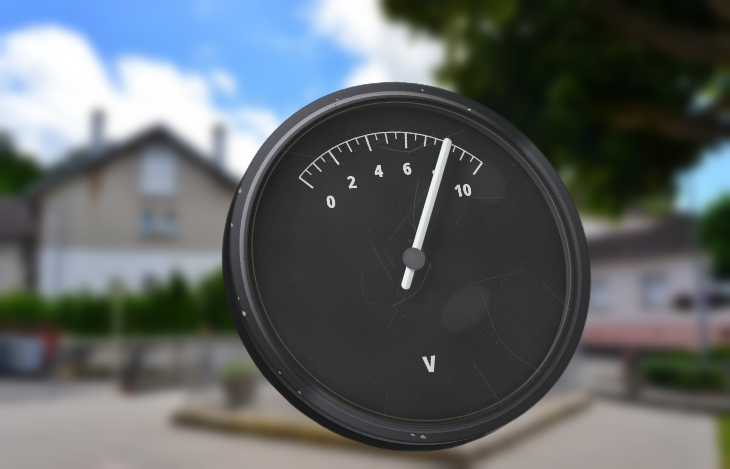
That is V 8
